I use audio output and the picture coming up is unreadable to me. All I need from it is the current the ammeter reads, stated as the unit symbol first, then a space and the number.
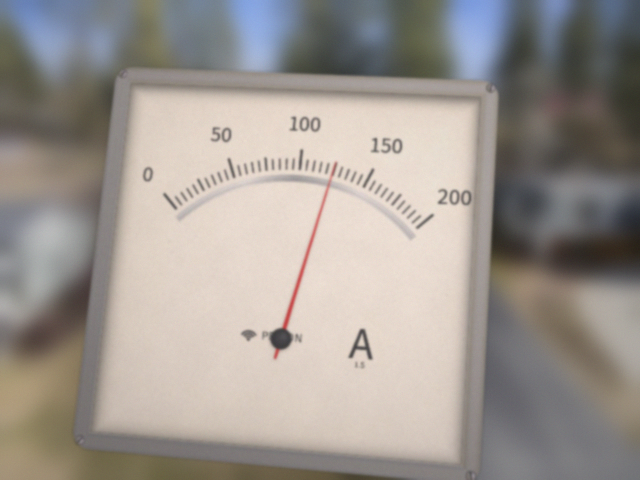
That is A 125
